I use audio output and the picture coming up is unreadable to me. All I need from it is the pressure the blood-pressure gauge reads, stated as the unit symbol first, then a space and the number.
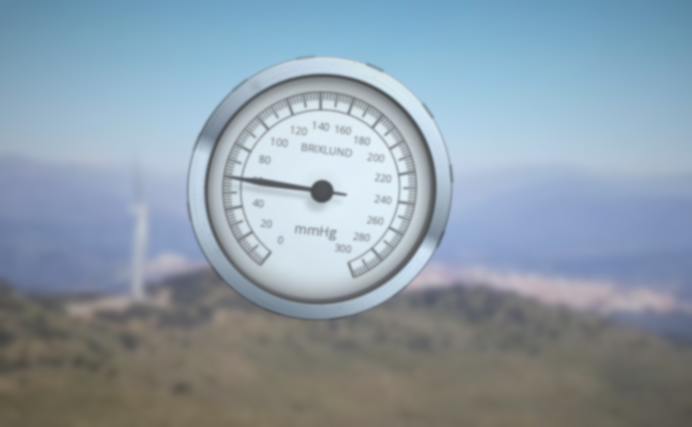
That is mmHg 60
